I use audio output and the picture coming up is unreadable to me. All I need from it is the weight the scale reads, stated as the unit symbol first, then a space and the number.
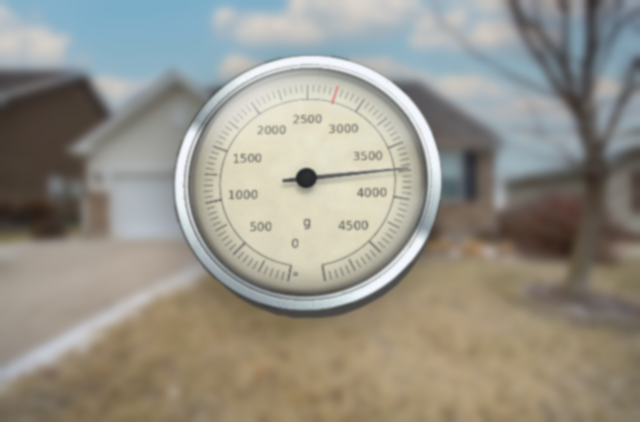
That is g 3750
